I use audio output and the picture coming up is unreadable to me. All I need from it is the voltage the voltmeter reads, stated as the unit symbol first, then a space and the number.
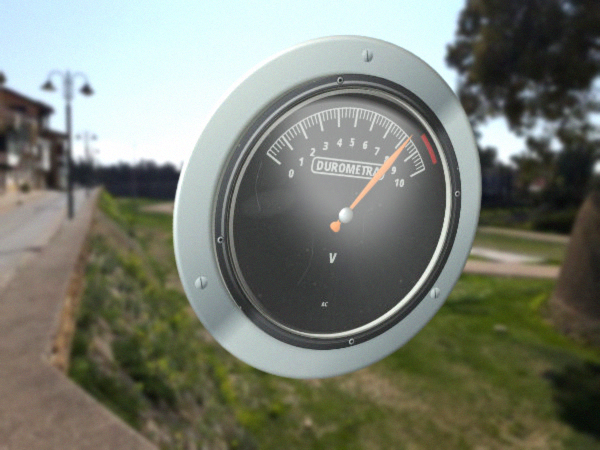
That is V 8
